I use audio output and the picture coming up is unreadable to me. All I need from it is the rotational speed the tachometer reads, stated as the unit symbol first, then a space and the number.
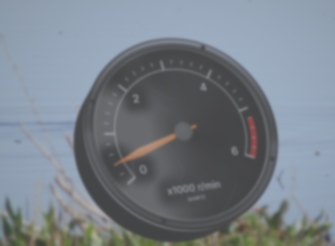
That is rpm 400
